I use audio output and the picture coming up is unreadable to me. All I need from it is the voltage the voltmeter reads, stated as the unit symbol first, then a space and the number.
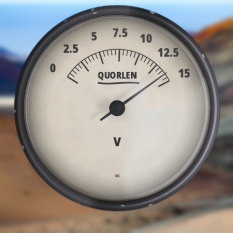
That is V 14
